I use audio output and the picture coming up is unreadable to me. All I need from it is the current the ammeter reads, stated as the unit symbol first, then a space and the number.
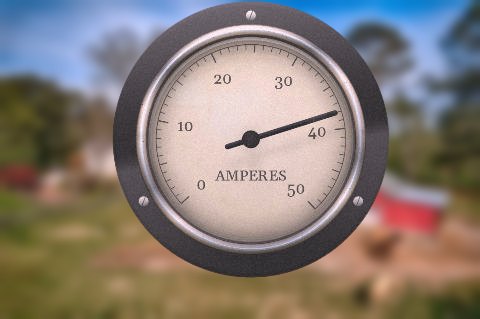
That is A 38
